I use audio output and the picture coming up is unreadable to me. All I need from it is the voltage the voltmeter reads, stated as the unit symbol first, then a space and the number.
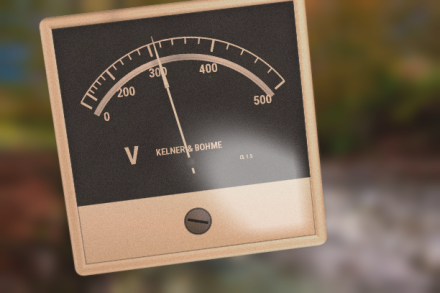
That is V 310
